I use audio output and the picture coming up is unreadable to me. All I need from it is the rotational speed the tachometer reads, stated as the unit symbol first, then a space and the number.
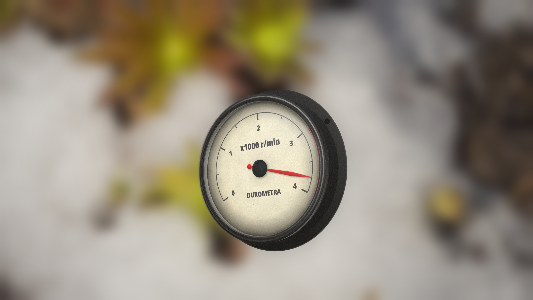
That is rpm 3750
